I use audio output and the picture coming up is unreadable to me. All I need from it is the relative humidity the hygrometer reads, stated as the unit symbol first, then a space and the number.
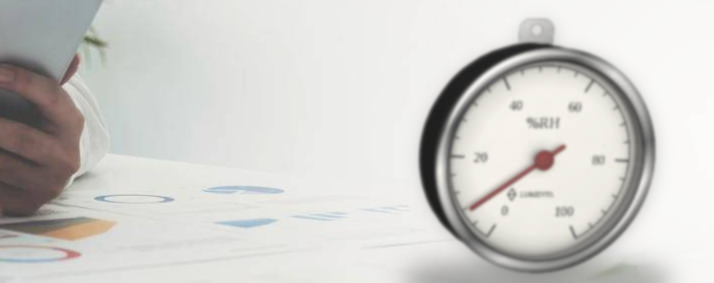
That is % 8
